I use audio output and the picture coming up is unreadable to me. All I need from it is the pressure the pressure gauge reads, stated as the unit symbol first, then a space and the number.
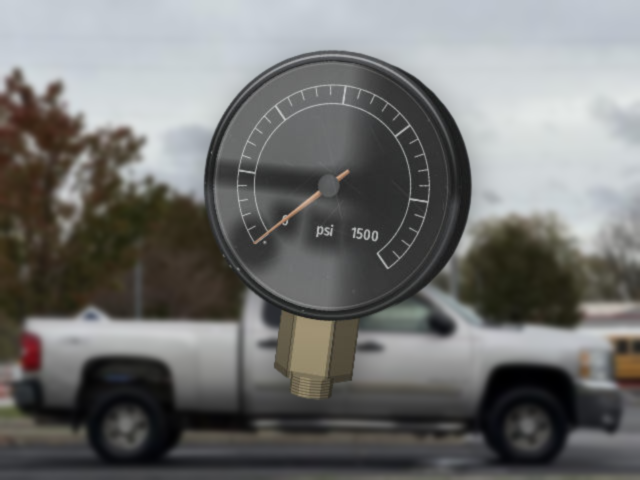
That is psi 0
